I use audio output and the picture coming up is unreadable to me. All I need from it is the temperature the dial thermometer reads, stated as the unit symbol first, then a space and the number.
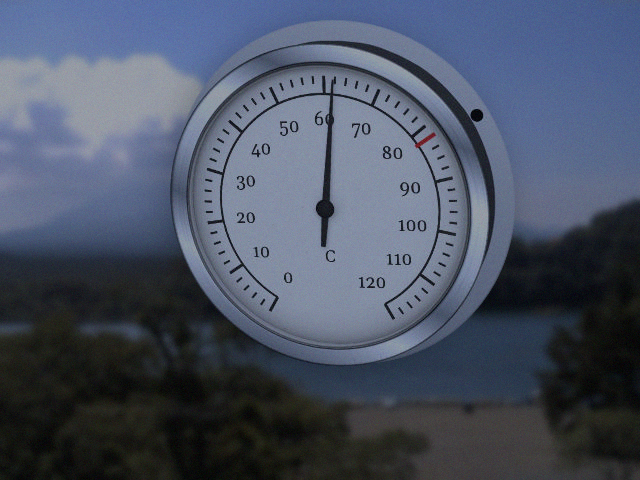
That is °C 62
